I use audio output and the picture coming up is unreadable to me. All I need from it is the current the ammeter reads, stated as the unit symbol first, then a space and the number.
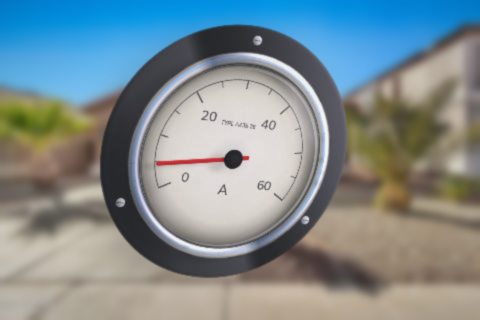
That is A 5
